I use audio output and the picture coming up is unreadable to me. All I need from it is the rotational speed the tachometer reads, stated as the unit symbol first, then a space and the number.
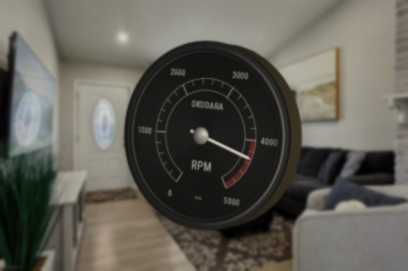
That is rpm 4300
